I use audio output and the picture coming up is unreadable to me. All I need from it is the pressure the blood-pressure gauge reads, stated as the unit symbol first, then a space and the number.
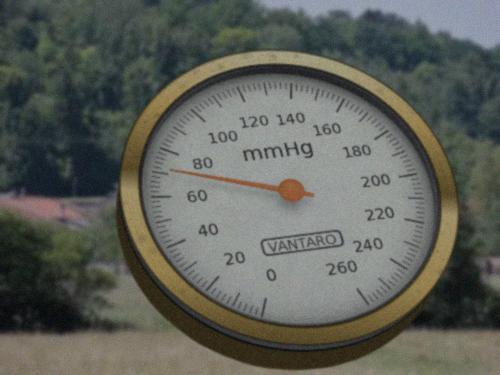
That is mmHg 70
